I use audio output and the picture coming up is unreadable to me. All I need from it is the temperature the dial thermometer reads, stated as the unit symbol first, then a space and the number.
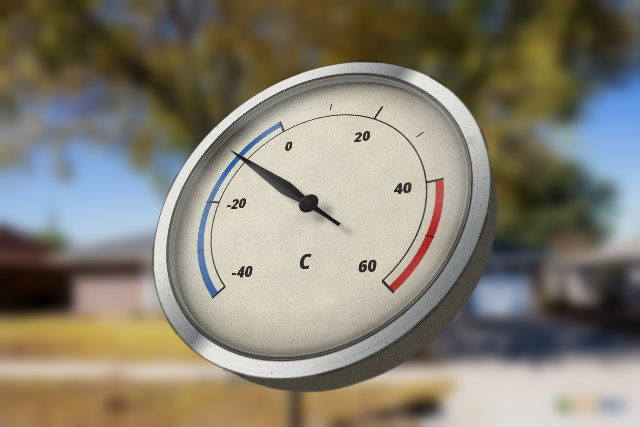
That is °C -10
